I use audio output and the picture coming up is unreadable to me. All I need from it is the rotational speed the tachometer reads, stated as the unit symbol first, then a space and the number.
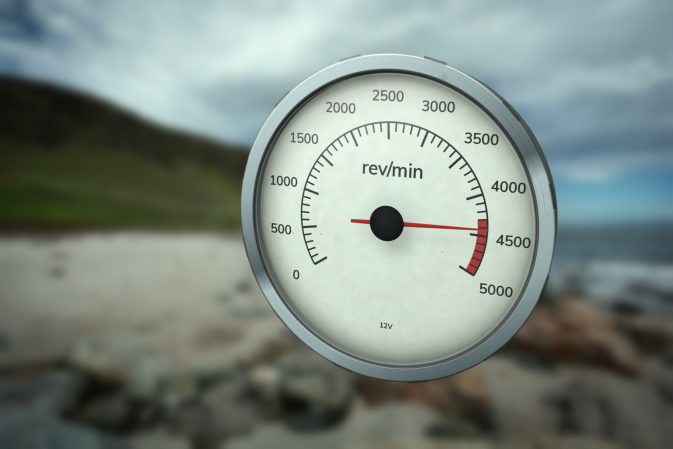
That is rpm 4400
